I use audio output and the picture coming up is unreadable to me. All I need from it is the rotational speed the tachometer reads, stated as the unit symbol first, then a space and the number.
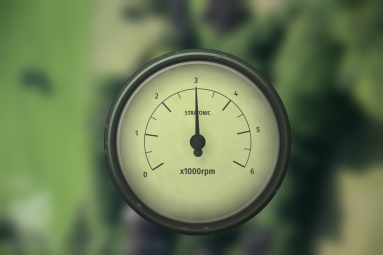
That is rpm 3000
